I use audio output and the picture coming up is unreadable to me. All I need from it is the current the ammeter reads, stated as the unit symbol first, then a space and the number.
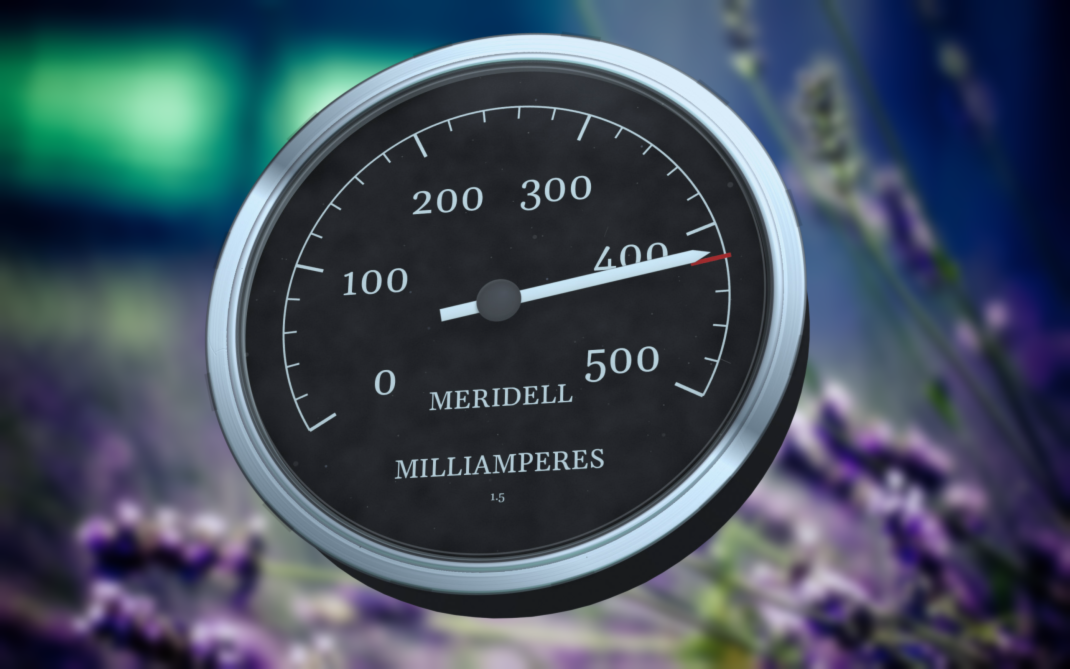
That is mA 420
